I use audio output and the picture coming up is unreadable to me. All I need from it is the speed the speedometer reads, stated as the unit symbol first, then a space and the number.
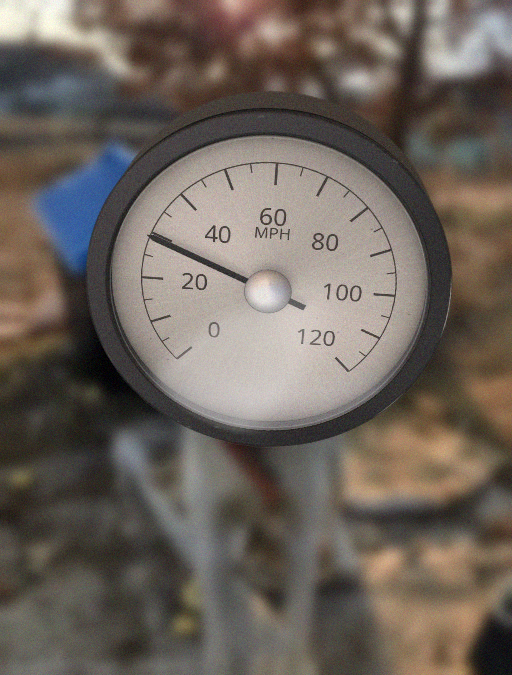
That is mph 30
